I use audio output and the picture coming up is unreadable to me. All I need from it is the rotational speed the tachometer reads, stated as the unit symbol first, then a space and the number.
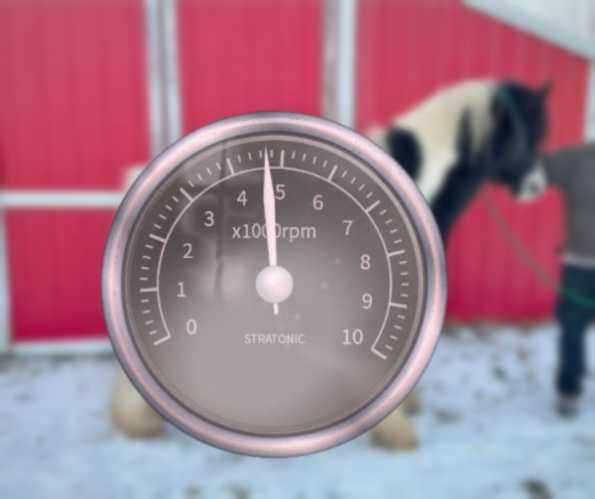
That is rpm 4700
